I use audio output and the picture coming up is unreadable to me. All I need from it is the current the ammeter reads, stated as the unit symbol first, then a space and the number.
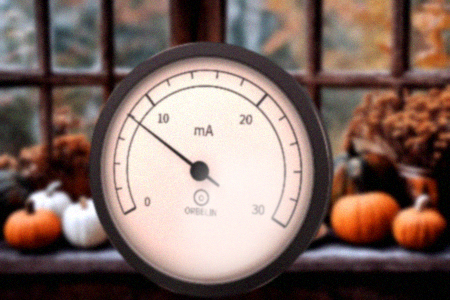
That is mA 8
